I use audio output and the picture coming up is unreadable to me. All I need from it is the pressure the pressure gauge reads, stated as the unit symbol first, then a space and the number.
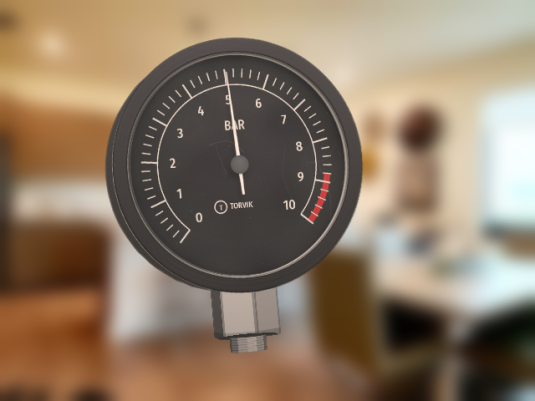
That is bar 5
